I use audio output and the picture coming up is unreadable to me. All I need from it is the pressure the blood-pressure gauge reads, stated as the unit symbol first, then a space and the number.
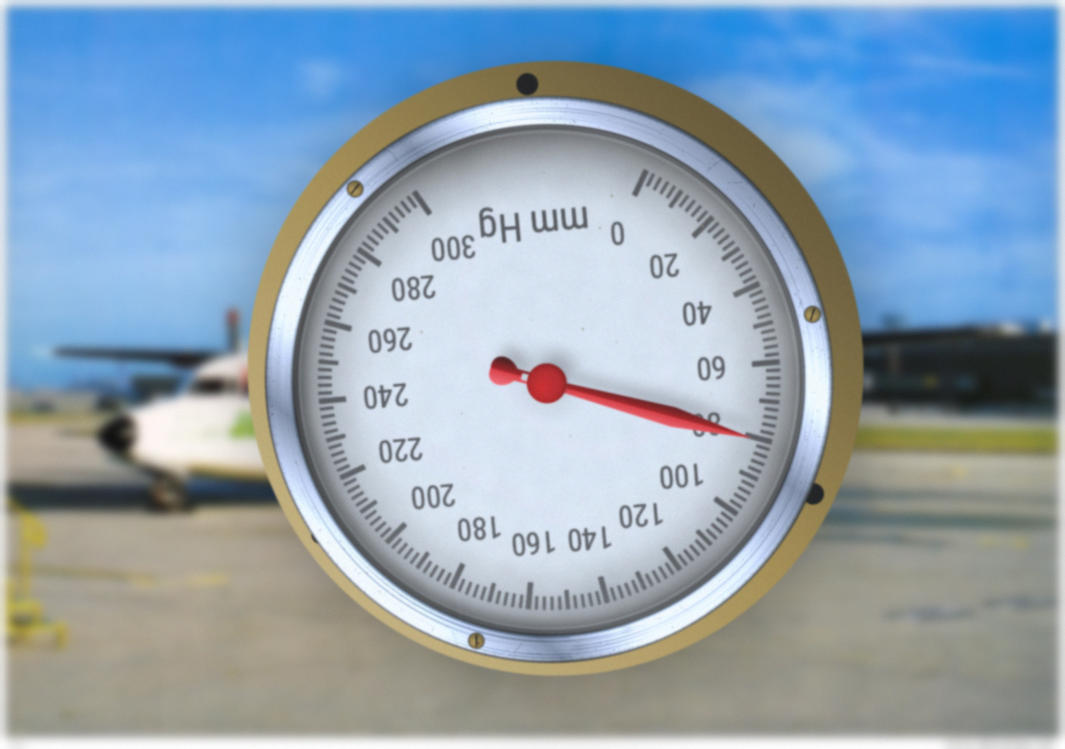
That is mmHg 80
